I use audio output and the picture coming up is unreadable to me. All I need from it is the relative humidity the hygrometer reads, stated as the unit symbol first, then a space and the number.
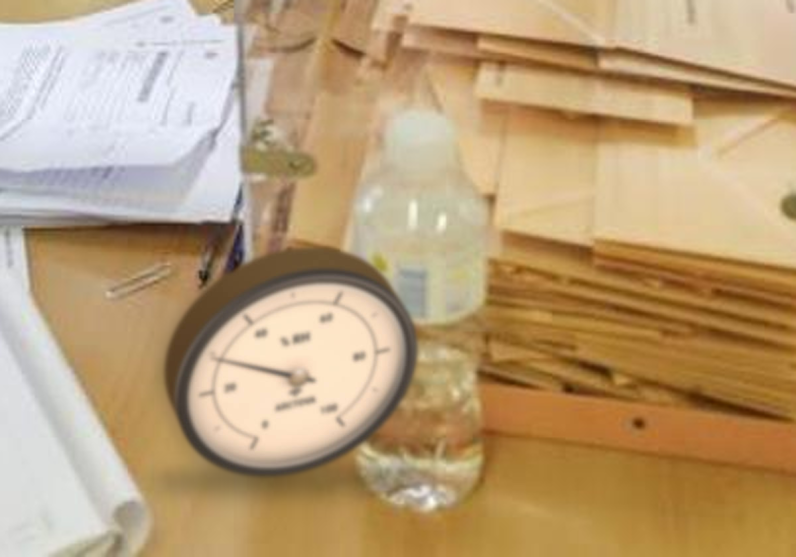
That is % 30
